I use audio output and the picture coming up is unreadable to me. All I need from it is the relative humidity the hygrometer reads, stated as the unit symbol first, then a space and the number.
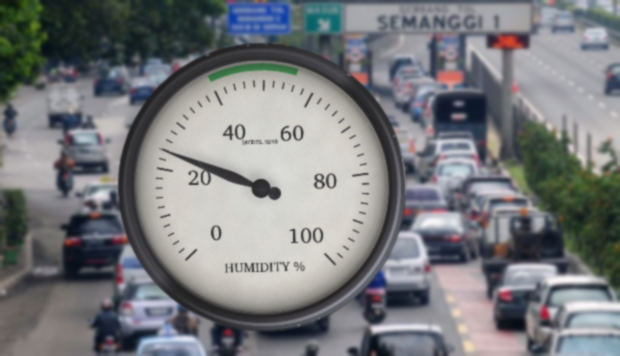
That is % 24
